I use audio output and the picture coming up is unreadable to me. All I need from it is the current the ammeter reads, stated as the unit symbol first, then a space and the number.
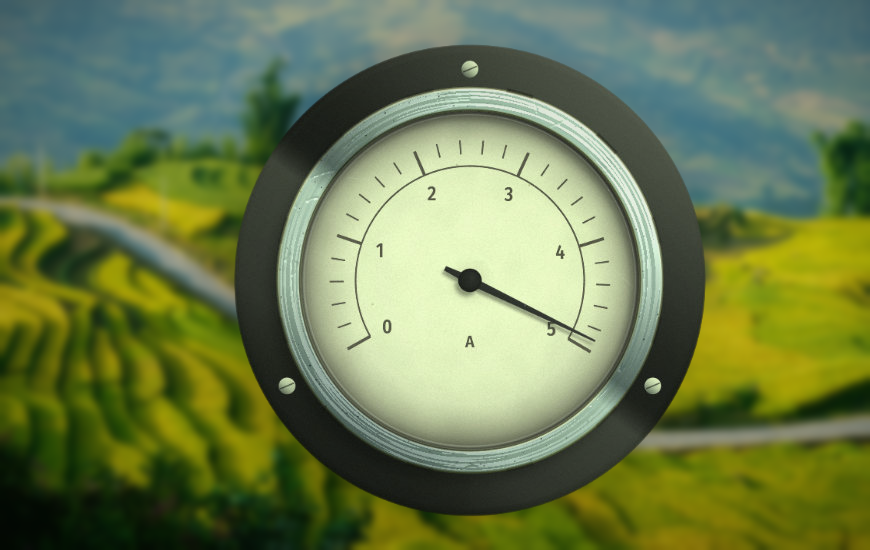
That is A 4.9
